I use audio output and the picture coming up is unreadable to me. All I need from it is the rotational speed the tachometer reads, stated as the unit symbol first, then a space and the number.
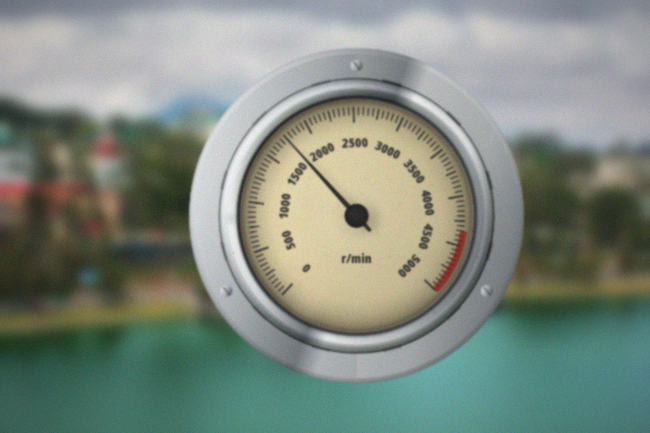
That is rpm 1750
